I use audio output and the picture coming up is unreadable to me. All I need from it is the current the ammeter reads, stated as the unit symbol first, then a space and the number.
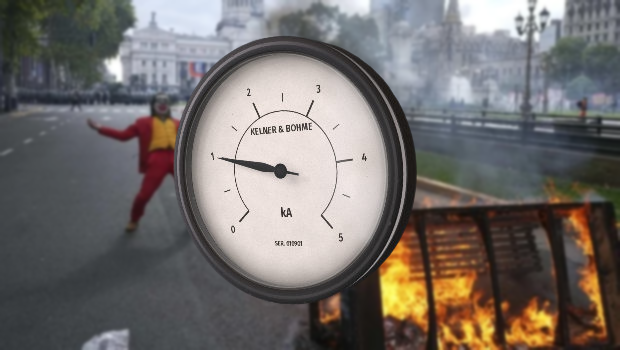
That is kA 1
